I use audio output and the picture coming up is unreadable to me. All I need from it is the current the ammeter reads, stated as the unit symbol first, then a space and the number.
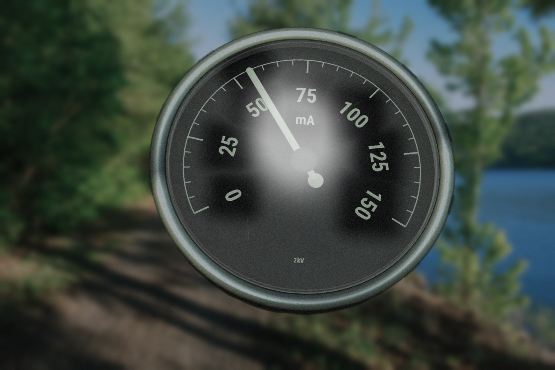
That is mA 55
